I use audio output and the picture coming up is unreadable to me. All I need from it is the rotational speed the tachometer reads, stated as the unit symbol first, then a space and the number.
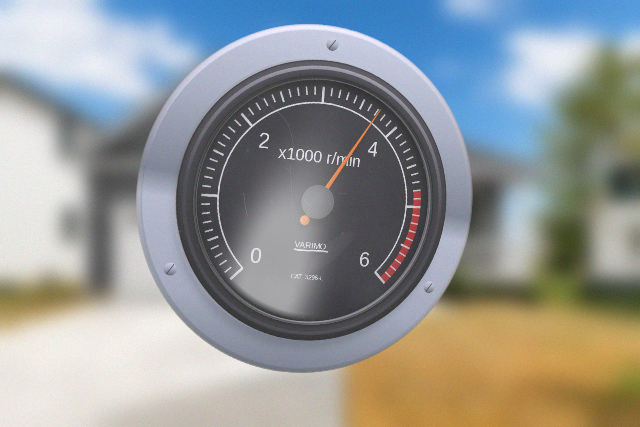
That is rpm 3700
